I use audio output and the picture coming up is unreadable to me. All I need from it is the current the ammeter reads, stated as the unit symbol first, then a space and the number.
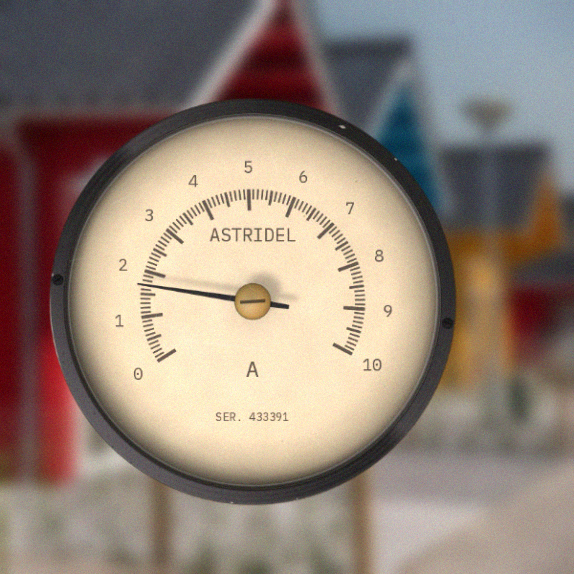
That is A 1.7
